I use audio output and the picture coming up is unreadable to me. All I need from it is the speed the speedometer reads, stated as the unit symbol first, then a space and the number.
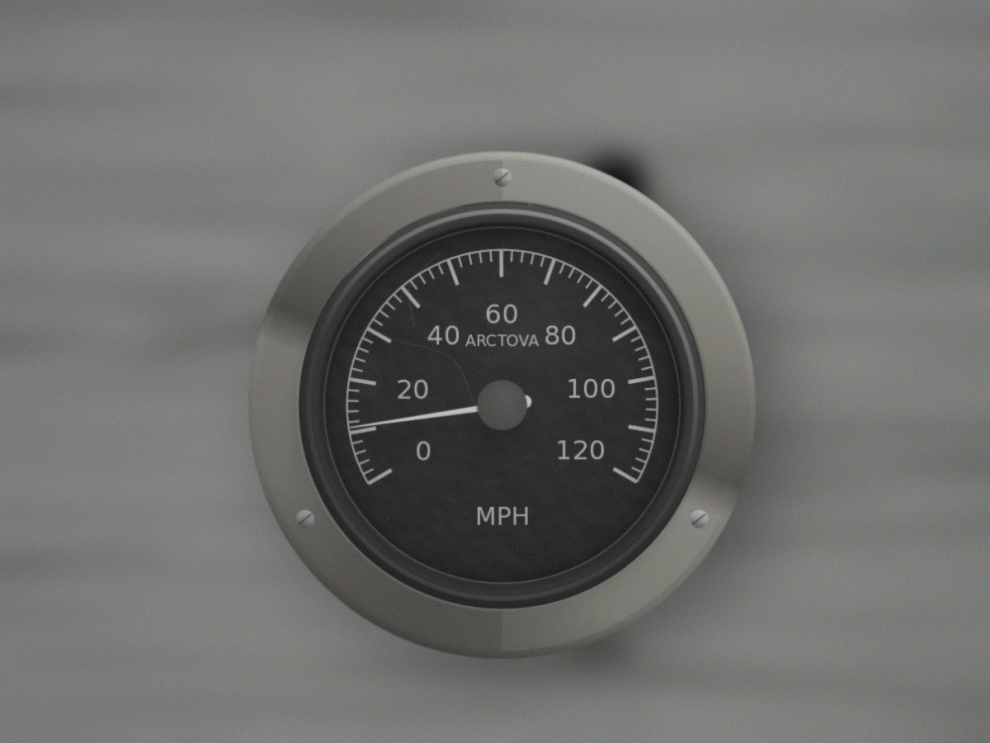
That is mph 11
